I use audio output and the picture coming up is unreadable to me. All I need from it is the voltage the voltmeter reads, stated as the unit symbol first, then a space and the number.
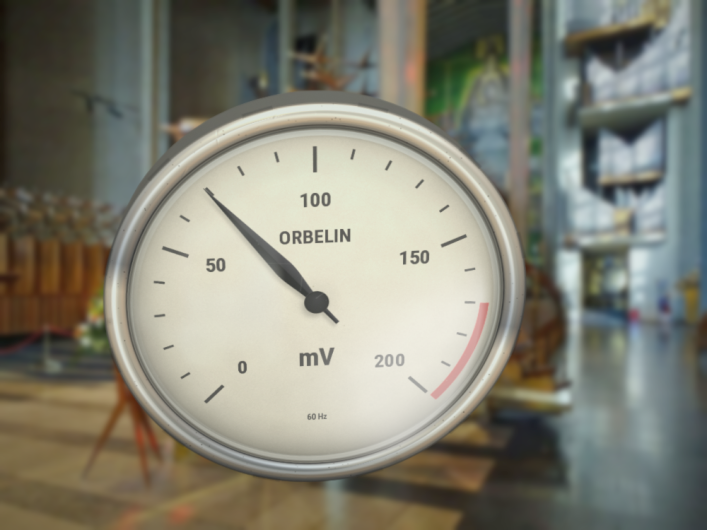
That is mV 70
